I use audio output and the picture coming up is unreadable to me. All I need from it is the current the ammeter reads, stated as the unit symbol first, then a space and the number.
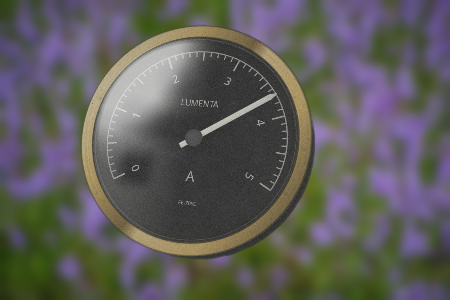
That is A 3.7
